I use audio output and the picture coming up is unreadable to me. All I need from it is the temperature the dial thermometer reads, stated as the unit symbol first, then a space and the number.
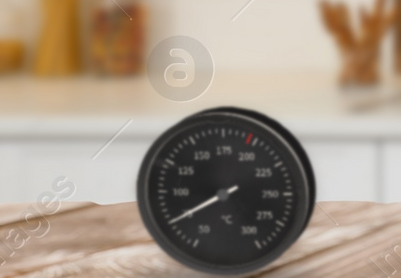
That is °C 75
